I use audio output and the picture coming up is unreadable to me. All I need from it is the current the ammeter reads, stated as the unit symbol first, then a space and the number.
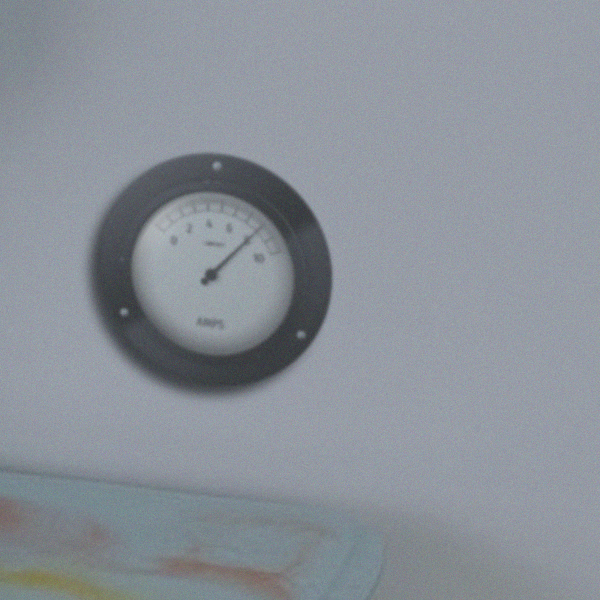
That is A 8
